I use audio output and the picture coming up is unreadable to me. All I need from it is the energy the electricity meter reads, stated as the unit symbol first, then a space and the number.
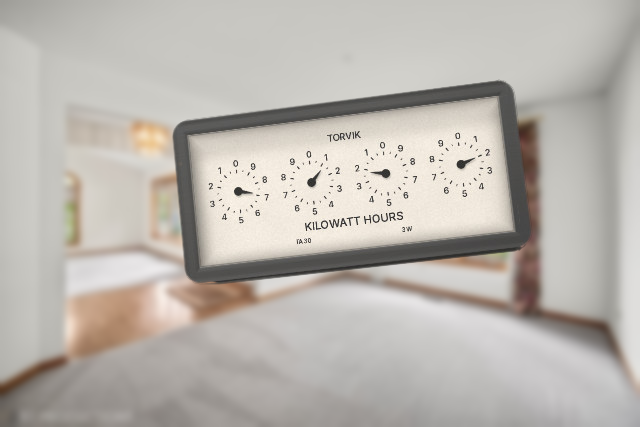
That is kWh 7122
